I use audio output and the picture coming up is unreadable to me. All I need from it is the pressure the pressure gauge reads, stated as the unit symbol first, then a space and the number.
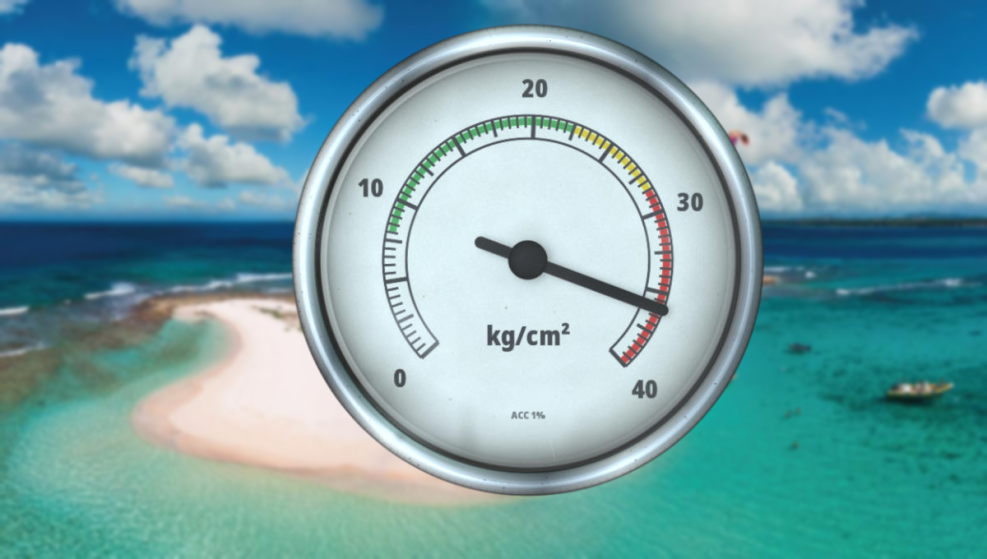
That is kg/cm² 36
